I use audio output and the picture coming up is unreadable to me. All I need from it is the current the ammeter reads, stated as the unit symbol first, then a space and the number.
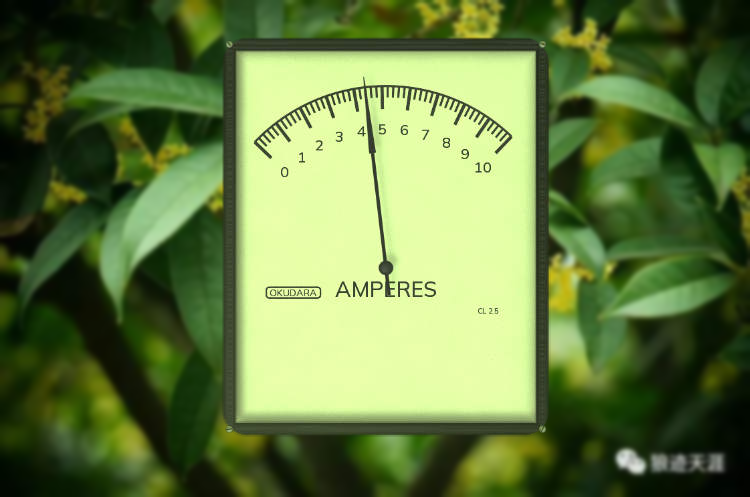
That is A 4.4
